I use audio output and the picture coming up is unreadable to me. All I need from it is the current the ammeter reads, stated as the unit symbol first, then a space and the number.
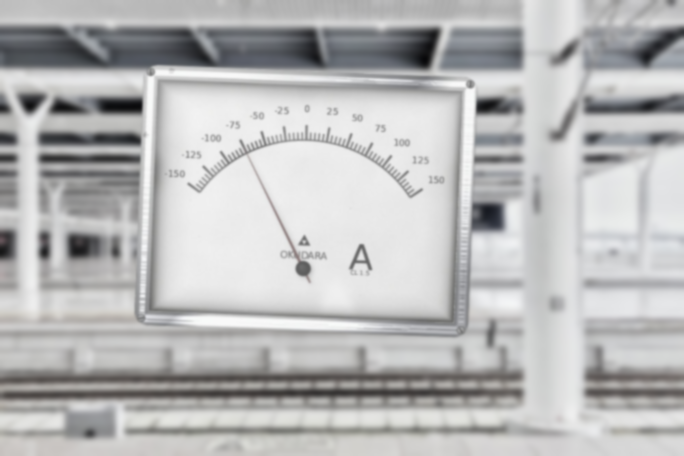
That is A -75
